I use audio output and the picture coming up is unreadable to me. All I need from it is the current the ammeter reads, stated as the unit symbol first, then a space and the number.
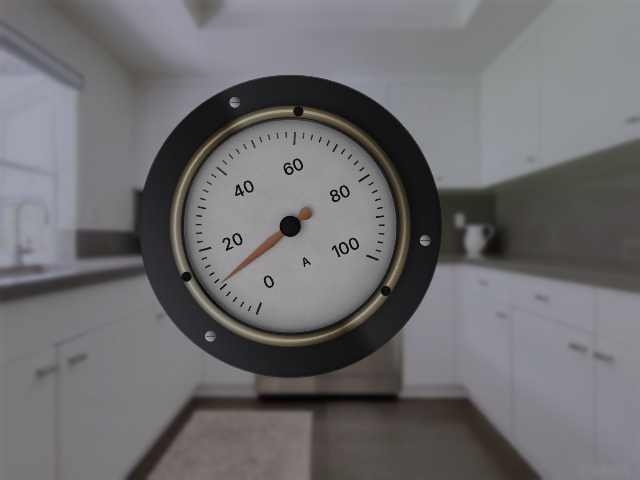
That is A 11
